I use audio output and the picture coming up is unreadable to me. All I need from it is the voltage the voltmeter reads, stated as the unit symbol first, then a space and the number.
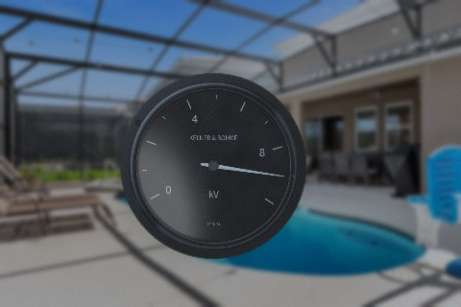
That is kV 9
